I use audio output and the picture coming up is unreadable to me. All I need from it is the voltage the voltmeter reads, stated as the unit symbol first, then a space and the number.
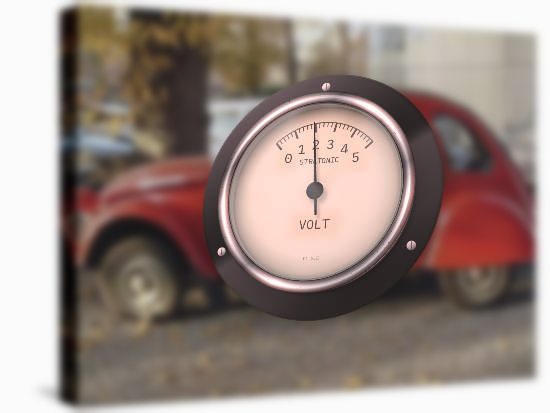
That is V 2
